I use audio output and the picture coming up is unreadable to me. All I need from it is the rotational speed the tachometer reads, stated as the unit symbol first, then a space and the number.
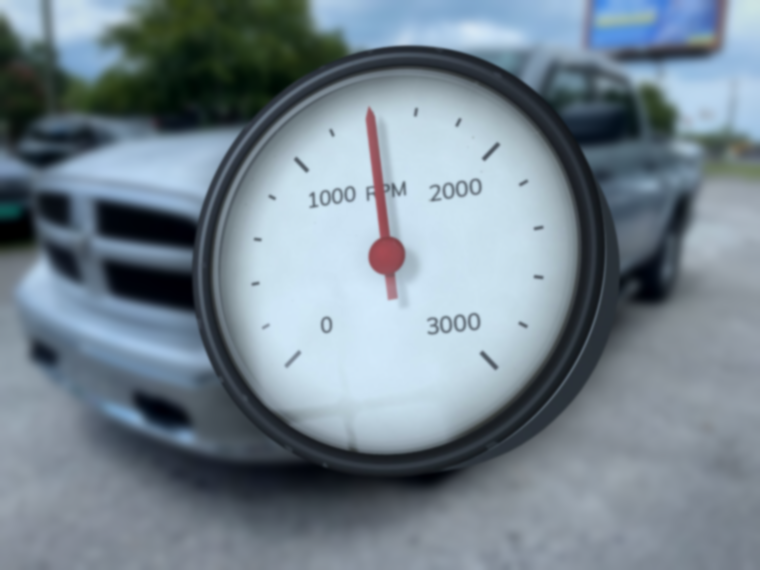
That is rpm 1400
